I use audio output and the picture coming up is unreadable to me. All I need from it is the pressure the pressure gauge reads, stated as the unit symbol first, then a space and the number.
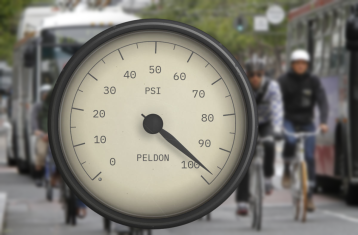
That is psi 97.5
